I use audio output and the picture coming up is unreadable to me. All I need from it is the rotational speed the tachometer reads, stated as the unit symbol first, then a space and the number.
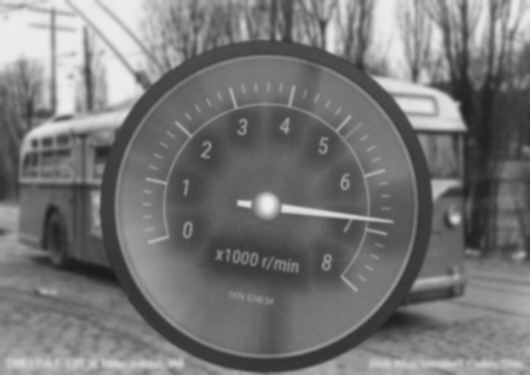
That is rpm 6800
